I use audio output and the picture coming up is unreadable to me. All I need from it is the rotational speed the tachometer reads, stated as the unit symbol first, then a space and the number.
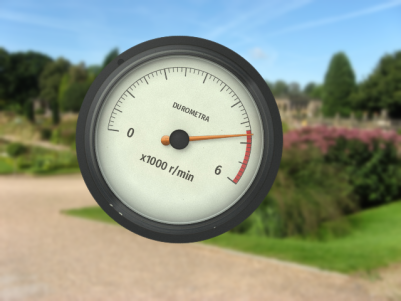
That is rpm 4800
